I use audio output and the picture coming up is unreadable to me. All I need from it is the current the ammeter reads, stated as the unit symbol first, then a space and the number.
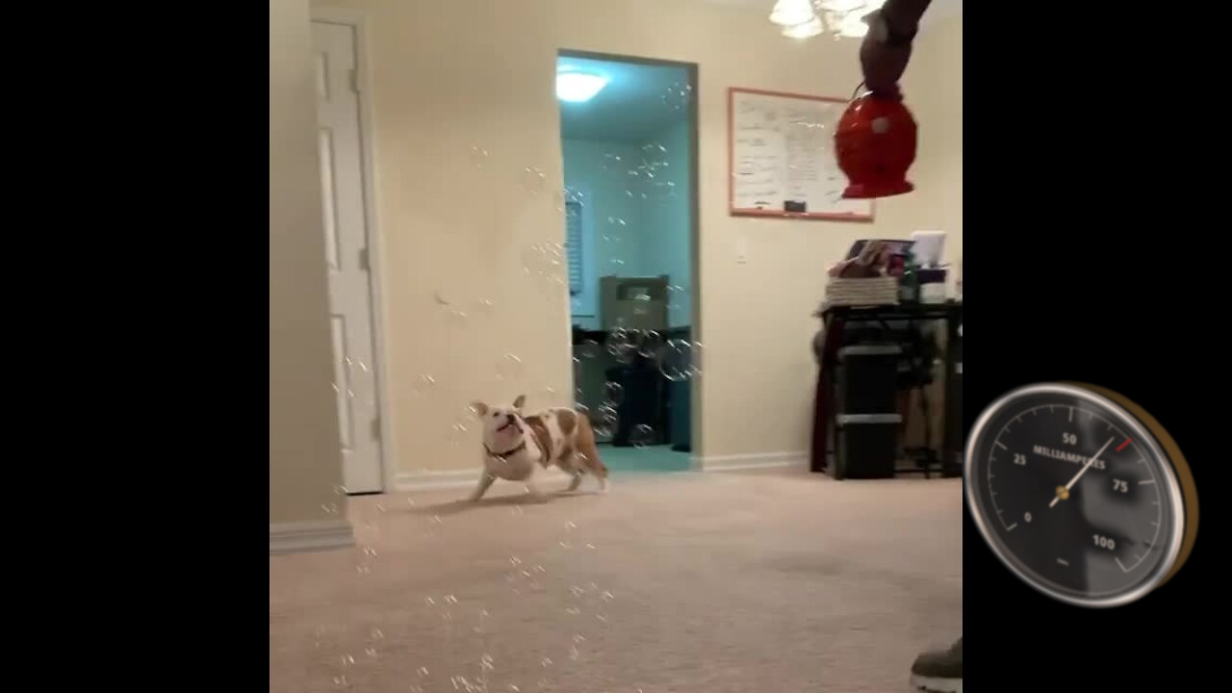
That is mA 62.5
